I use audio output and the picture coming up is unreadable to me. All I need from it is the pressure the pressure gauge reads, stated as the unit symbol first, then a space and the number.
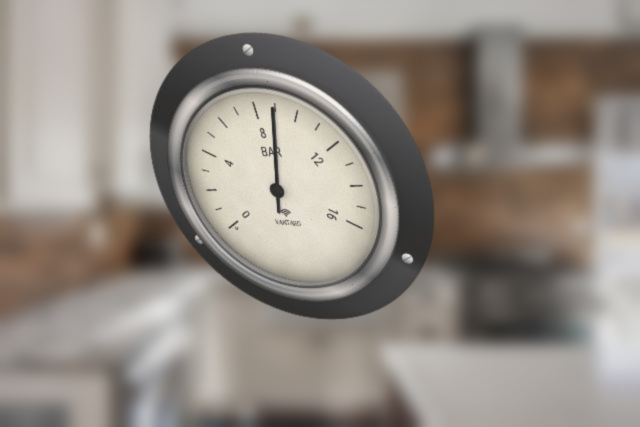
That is bar 9
